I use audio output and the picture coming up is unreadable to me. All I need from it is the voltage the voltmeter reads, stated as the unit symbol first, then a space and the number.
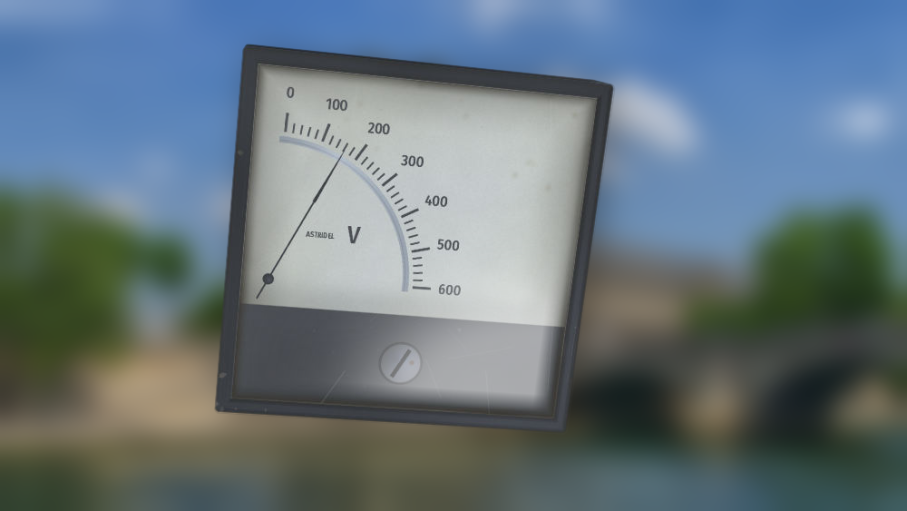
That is V 160
